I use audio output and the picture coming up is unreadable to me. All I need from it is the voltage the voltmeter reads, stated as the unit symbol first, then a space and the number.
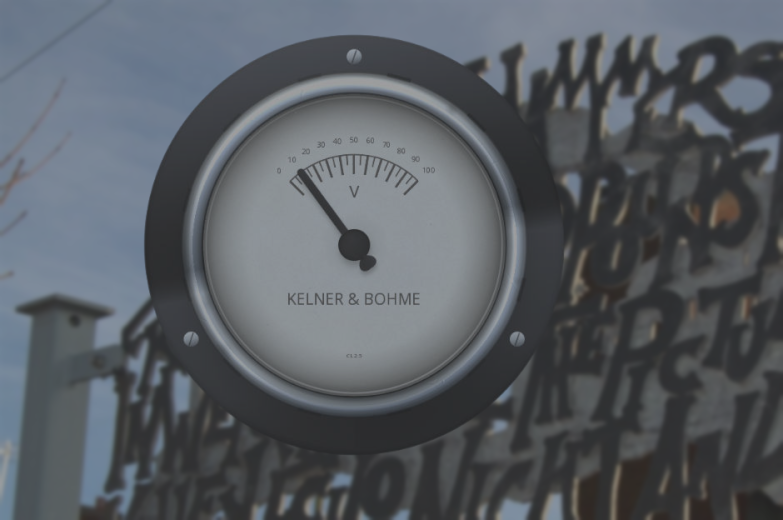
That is V 10
